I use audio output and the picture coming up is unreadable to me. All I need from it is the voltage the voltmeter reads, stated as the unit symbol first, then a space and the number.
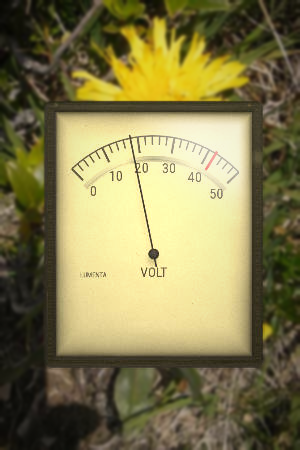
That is V 18
